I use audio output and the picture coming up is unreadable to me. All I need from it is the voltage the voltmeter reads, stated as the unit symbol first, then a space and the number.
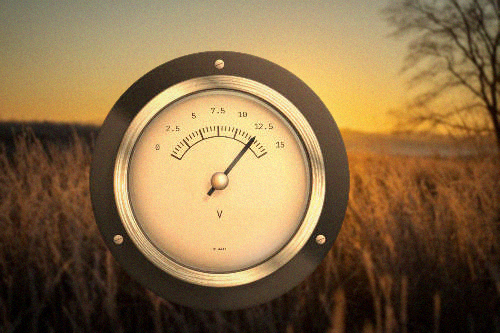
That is V 12.5
